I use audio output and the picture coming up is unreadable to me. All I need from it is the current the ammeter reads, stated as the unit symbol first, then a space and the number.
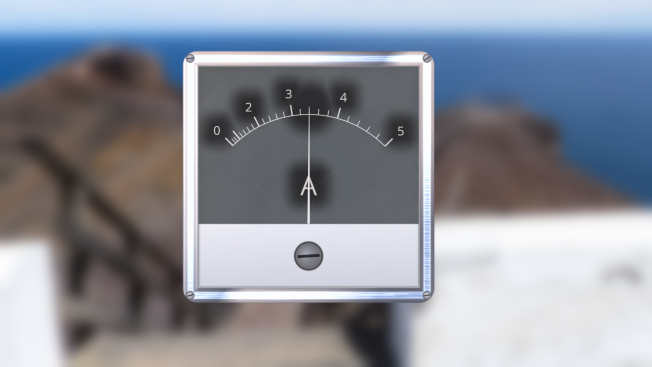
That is A 3.4
